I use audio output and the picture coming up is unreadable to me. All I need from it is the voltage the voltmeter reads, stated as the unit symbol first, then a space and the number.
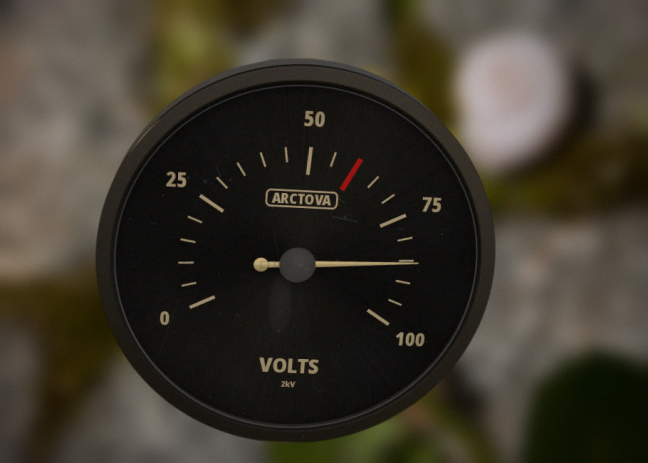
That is V 85
